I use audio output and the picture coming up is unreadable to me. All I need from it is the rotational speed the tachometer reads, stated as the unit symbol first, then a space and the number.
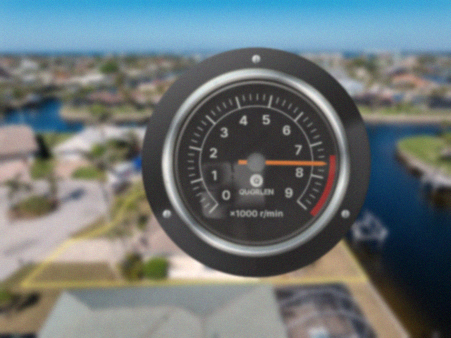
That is rpm 7600
